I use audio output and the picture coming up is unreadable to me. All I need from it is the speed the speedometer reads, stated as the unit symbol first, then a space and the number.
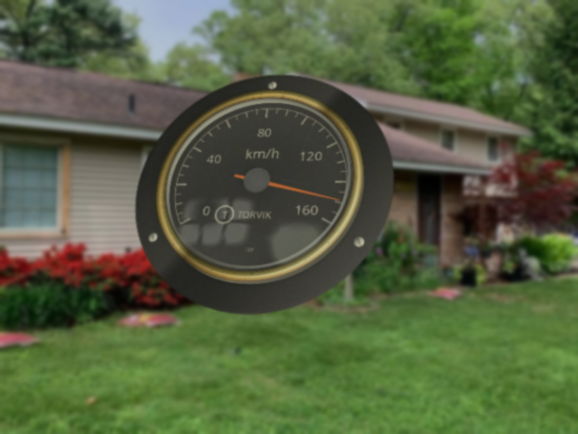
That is km/h 150
